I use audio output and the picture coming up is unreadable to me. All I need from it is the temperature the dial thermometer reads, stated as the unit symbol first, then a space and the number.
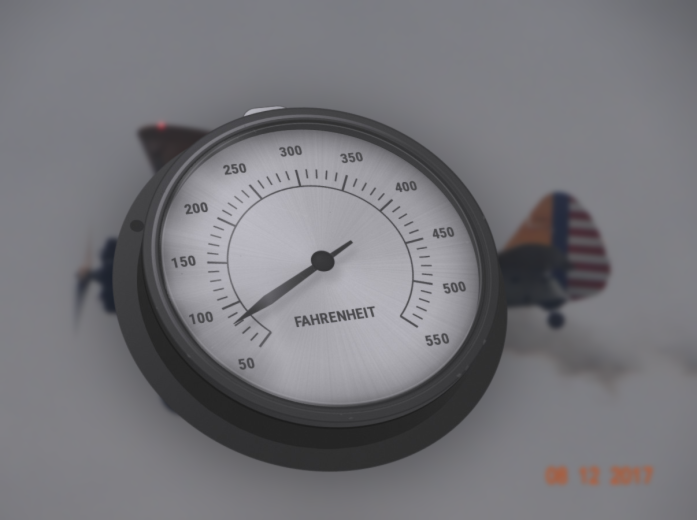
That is °F 80
